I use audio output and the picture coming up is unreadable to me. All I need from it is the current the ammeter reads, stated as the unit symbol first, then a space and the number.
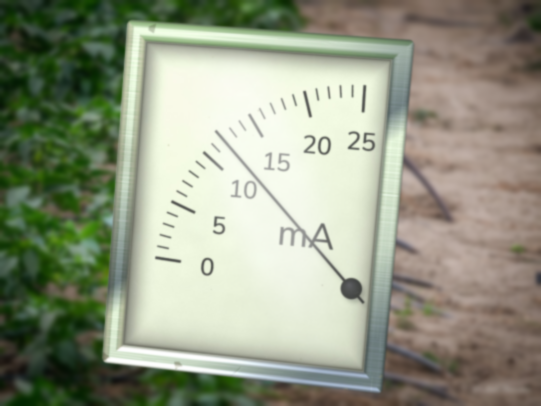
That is mA 12
